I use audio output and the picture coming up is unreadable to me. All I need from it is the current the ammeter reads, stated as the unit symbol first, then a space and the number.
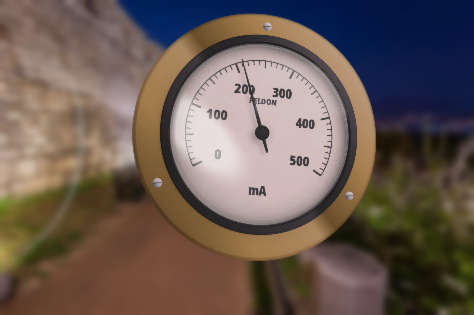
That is mA 210
